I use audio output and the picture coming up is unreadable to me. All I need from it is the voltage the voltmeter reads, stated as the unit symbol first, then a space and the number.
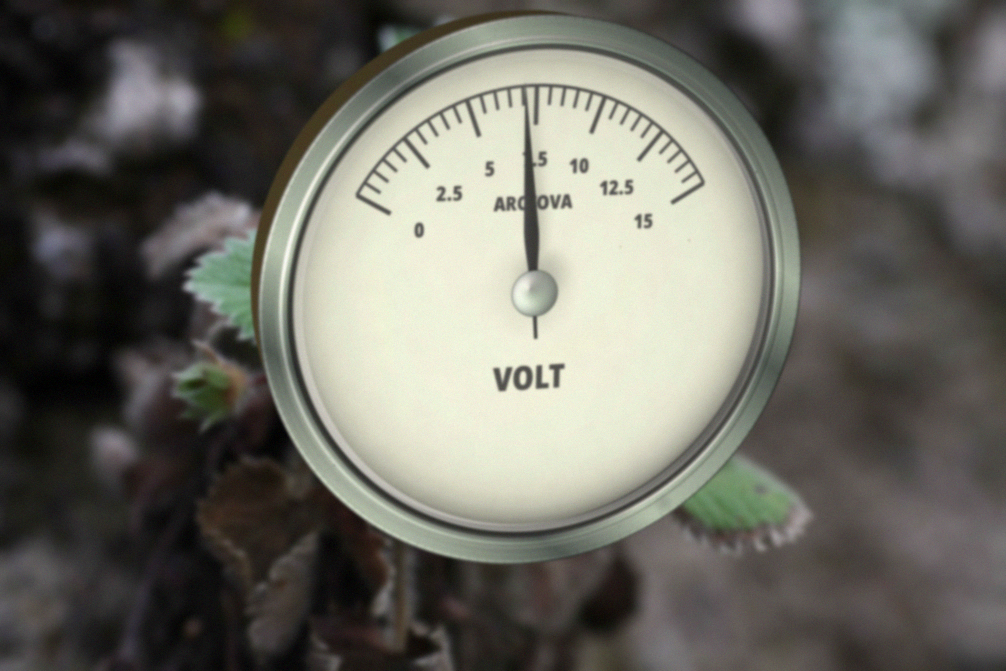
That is V 7
